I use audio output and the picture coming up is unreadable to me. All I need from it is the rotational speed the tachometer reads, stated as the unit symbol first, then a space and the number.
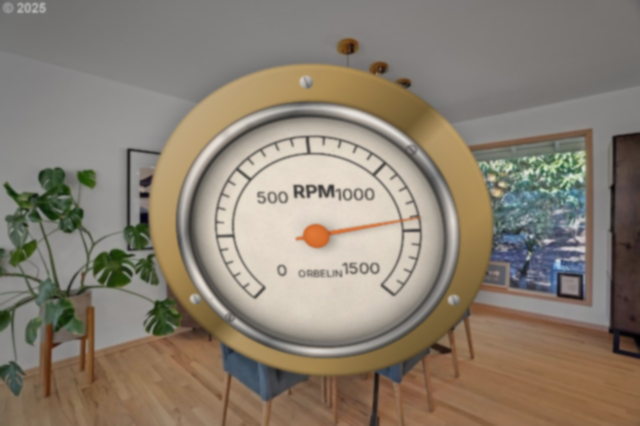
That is rpm 1200
